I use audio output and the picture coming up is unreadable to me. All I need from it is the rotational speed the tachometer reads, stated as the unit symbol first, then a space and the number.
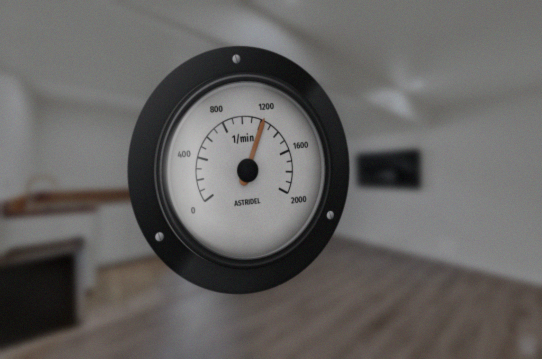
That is rpm 1200
